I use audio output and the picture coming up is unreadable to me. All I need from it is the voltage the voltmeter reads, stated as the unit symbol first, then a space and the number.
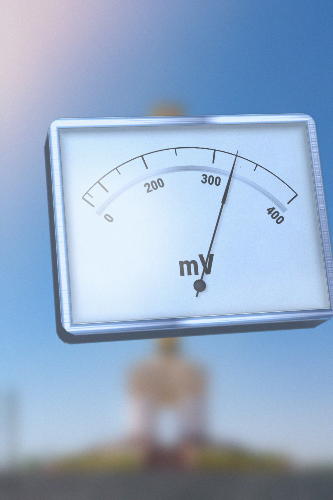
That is mV 325
